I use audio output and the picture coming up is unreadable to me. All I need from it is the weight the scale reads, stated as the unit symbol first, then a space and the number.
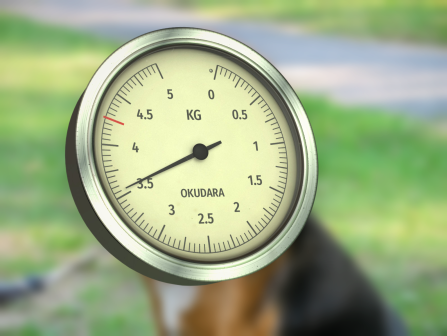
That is kg 3.55
